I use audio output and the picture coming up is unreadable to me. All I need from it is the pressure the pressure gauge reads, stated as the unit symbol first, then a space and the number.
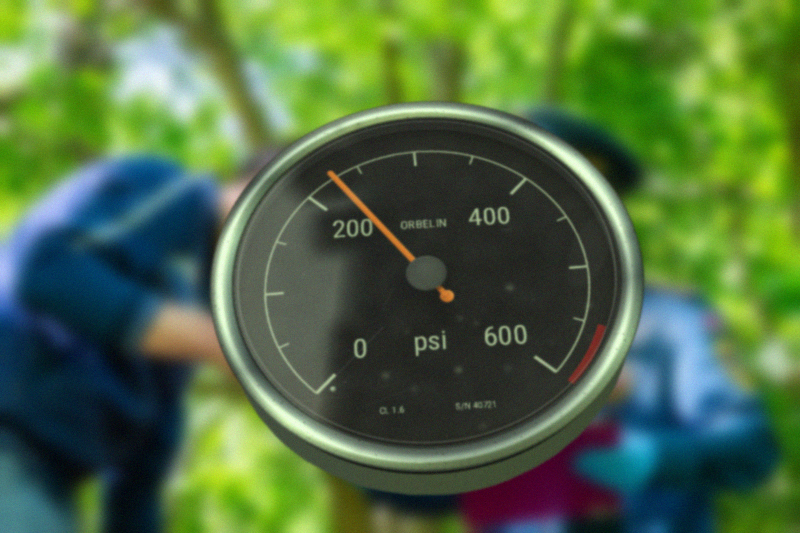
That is psi 225
